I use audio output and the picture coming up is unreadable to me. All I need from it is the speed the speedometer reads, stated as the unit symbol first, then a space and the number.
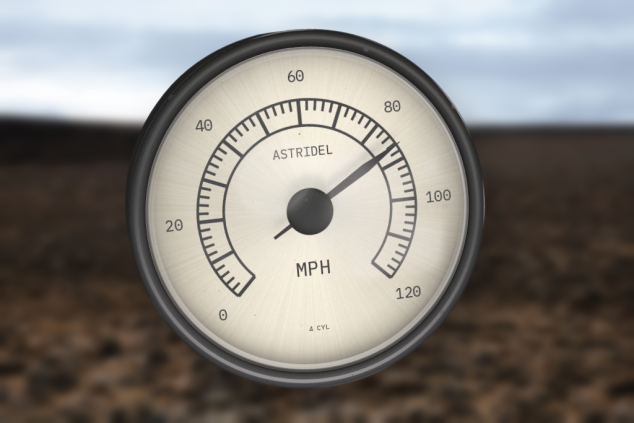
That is mph 86
